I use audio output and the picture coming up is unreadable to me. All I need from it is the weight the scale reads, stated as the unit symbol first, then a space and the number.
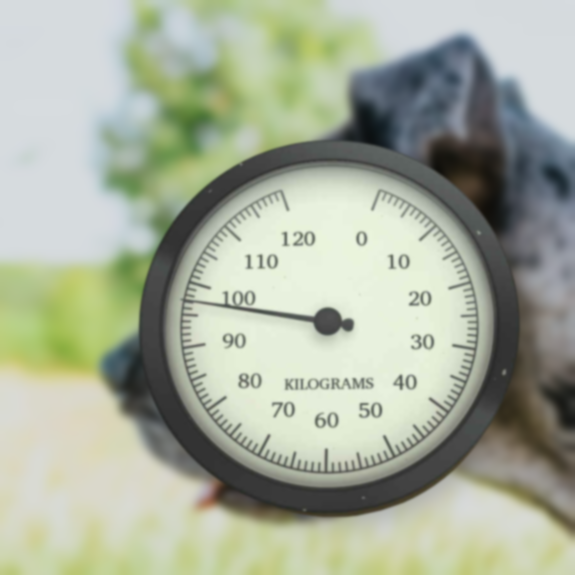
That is kg 97
